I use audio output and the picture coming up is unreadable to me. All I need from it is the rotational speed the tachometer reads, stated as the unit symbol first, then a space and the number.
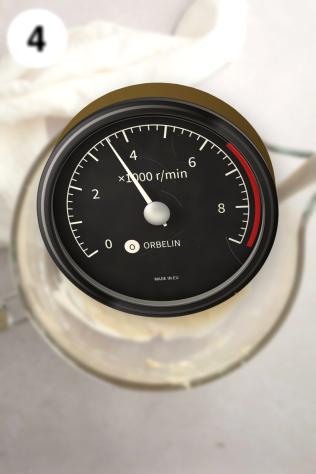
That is rpm 3600
